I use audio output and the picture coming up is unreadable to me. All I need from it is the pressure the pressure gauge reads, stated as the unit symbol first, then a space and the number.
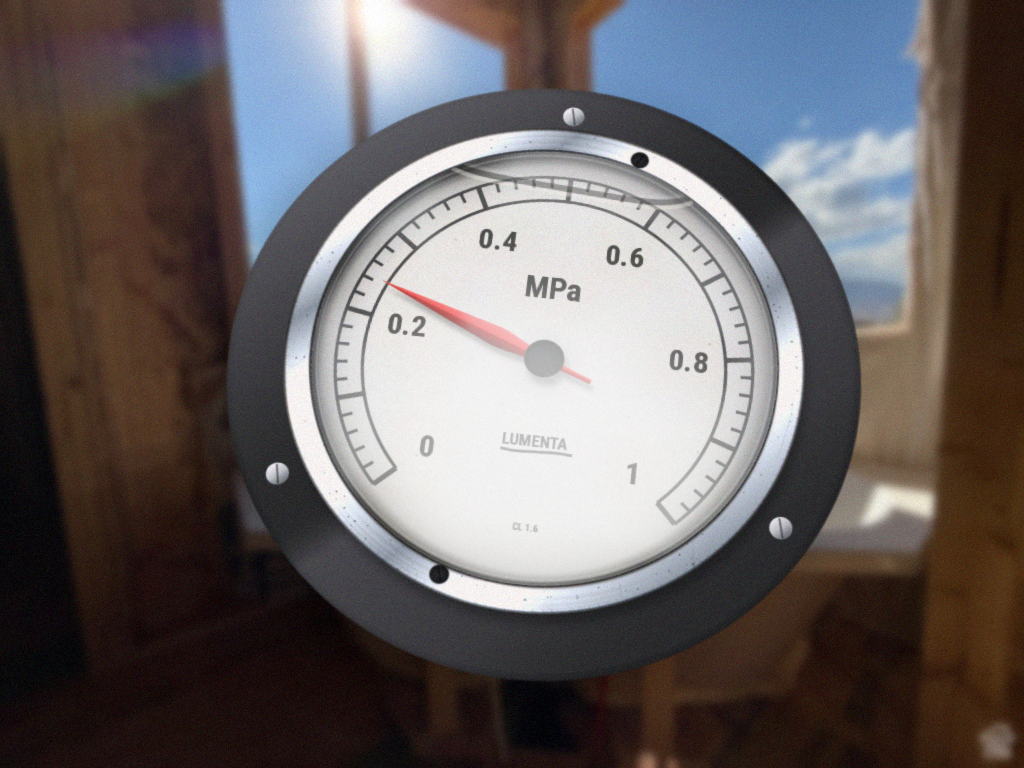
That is MPa 0.24
